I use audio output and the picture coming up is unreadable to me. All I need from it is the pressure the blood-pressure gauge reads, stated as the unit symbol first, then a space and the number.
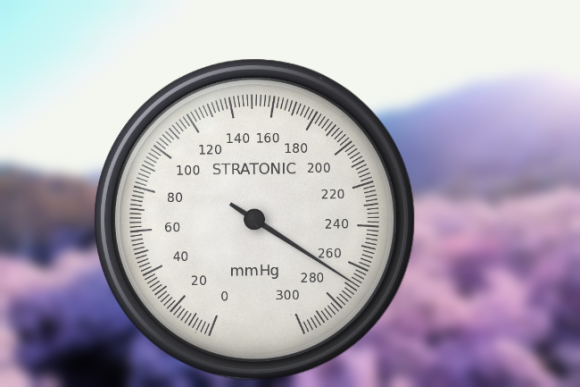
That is mmHg 268
